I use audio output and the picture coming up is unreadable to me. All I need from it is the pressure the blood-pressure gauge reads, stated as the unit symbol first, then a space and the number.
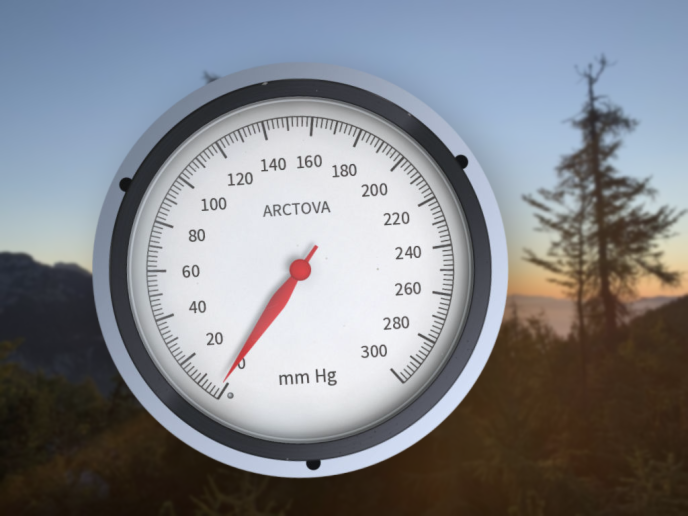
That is mmHg 2
